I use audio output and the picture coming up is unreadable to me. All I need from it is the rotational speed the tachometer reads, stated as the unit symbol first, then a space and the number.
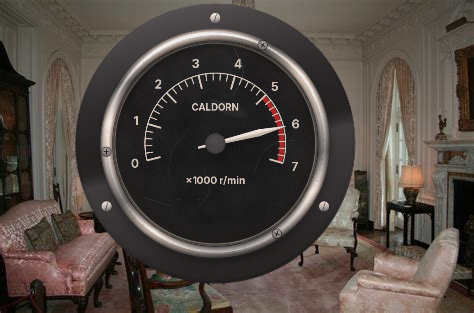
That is rpm 6000
